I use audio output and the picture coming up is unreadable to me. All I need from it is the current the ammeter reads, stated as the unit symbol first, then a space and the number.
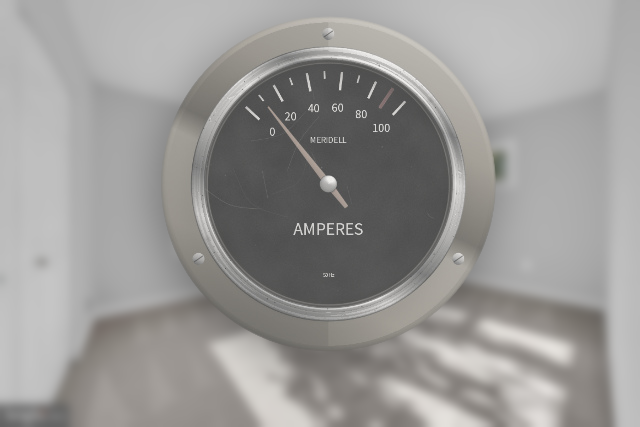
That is A 10
